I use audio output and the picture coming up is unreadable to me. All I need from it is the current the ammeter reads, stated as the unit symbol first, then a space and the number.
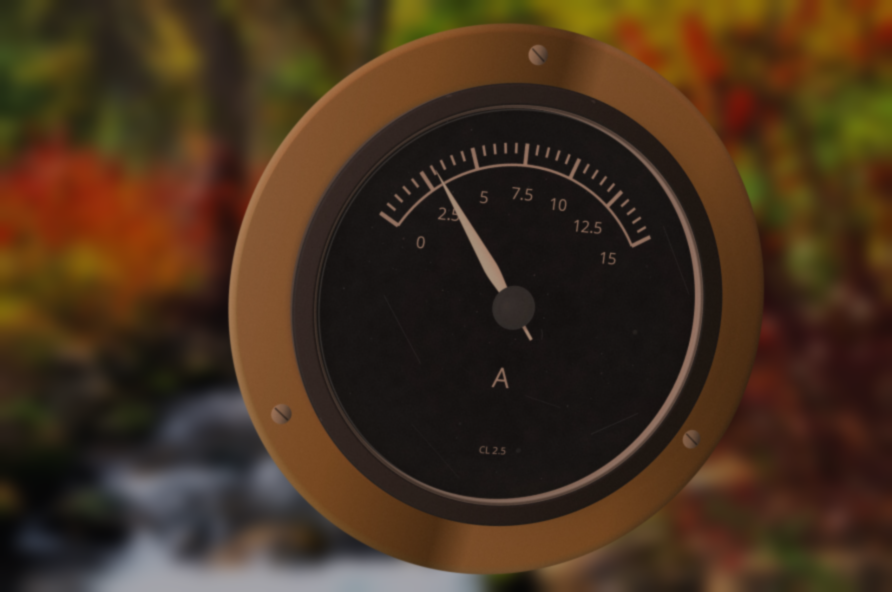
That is A 3
